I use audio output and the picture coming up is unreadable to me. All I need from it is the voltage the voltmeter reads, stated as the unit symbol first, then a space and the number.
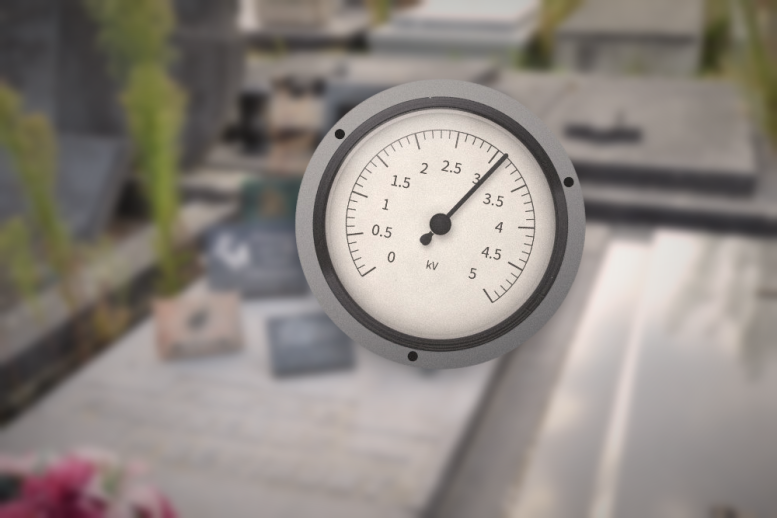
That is kV 3.1
